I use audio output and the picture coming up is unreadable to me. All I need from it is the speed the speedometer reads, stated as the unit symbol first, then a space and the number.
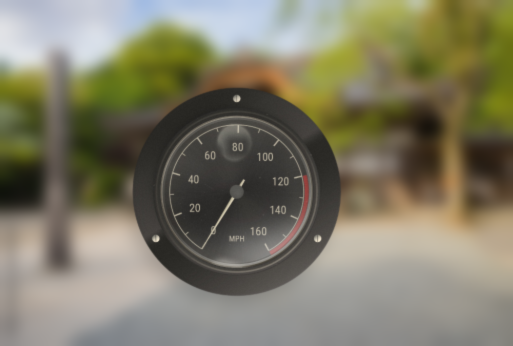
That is mph 0
